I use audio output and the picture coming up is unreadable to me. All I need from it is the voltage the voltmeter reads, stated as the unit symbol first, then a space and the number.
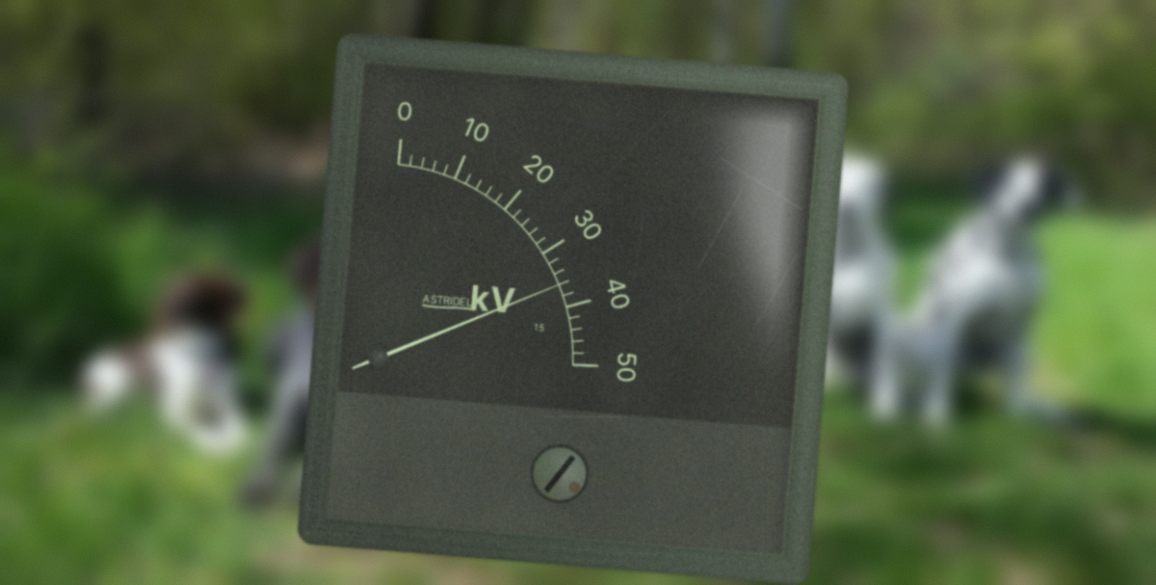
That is kV 36
